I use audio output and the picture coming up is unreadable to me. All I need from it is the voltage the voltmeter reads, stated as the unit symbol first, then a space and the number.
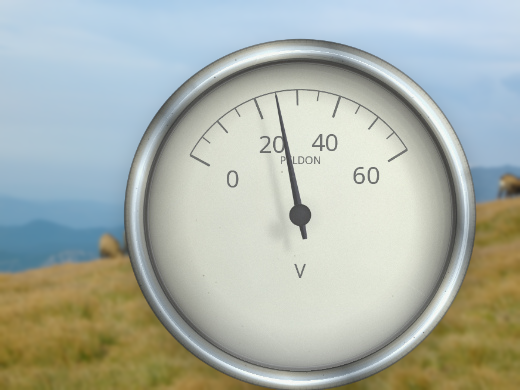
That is V 25
